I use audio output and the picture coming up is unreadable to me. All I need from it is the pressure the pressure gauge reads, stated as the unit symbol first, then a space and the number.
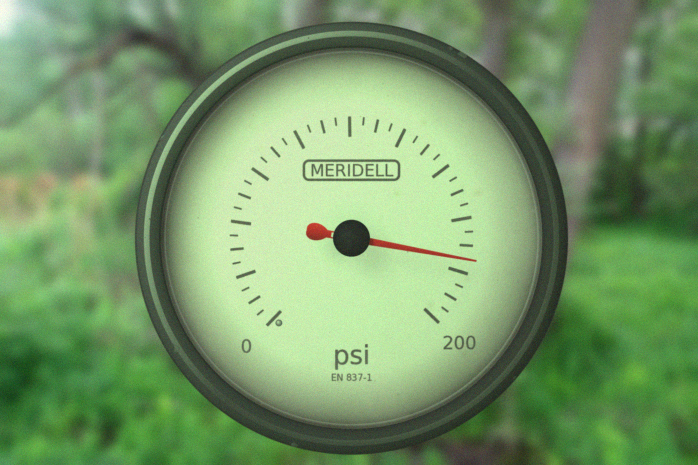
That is psi 175
